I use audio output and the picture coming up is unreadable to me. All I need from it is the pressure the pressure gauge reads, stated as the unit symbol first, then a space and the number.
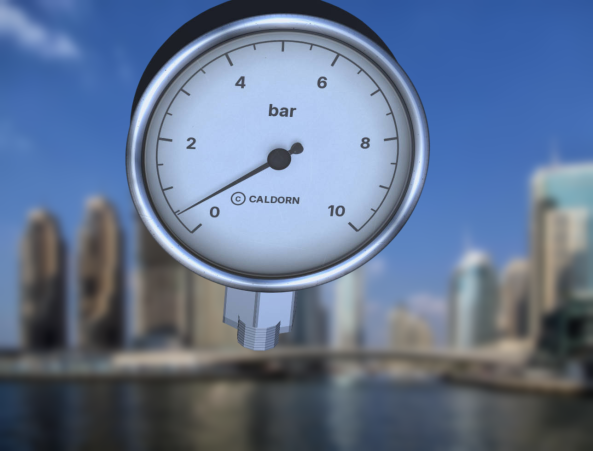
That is bar 0.5
